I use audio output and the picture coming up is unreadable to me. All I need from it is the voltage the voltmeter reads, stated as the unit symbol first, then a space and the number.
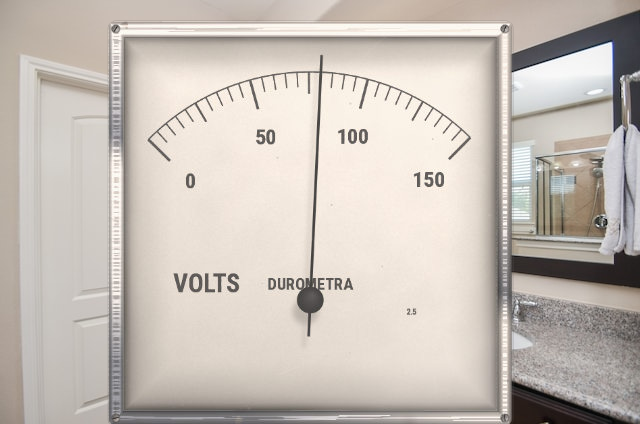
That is V 80
